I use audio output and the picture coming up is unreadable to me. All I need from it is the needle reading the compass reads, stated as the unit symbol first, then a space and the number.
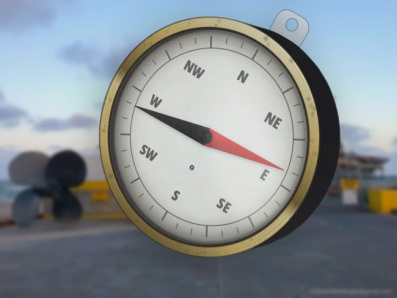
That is ° 80
